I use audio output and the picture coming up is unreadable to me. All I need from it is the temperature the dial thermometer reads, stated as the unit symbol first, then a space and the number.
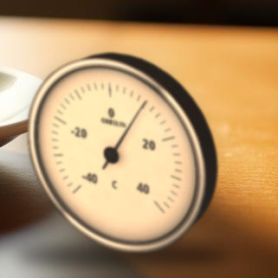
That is °C 10
